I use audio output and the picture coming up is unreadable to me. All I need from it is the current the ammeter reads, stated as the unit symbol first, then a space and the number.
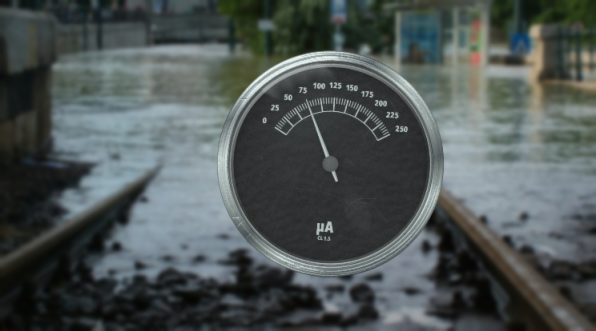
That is µA 75
